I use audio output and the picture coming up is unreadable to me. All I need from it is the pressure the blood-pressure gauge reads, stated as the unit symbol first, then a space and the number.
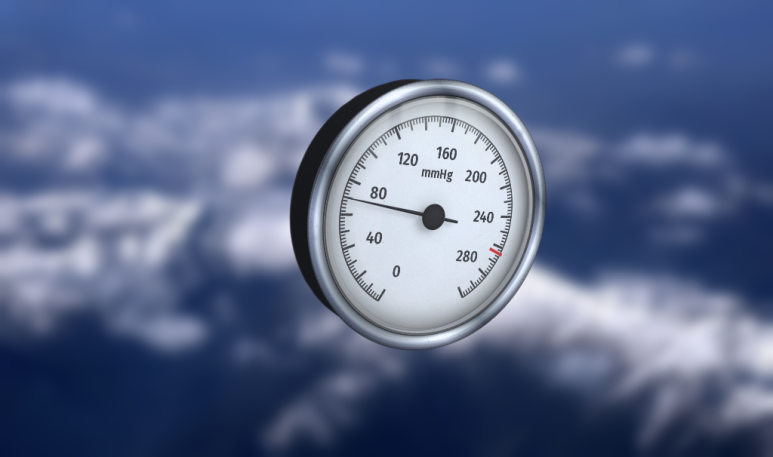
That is mmHg 70
